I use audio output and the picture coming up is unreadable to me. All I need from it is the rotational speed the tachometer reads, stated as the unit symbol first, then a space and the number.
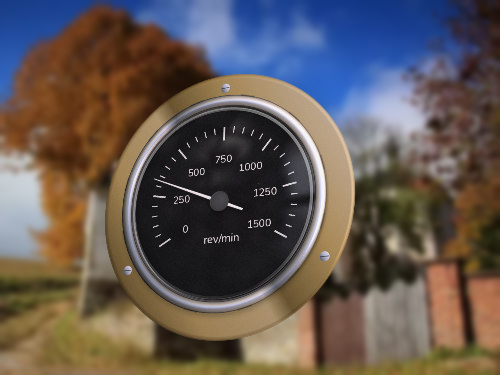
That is rpm 325
